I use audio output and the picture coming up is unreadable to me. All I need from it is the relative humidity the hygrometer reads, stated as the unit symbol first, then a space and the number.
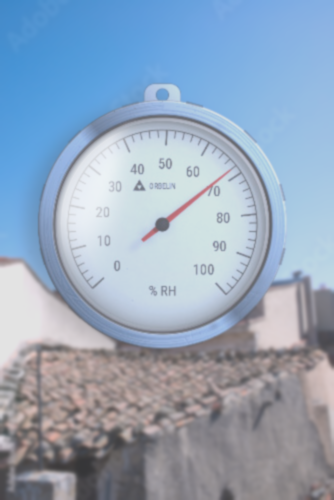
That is % 68
